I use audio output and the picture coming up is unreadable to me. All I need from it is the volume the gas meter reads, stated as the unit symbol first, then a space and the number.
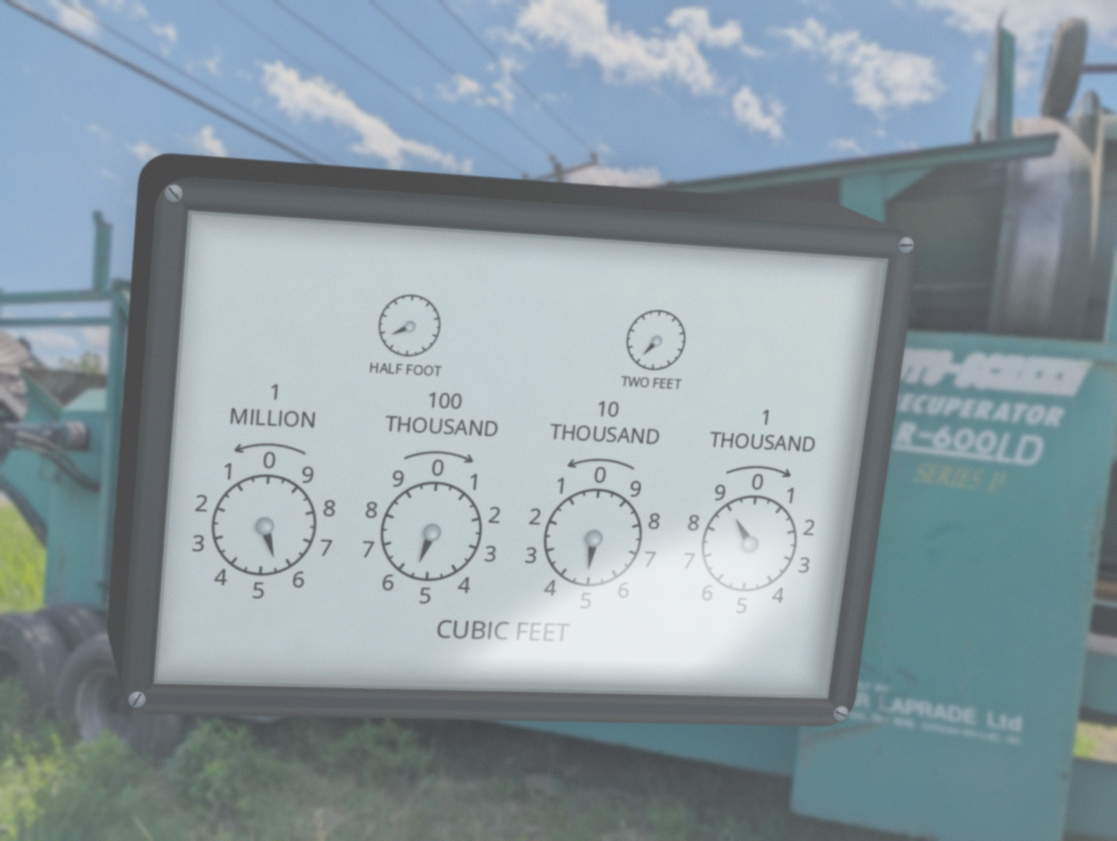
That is ft³ 554900
